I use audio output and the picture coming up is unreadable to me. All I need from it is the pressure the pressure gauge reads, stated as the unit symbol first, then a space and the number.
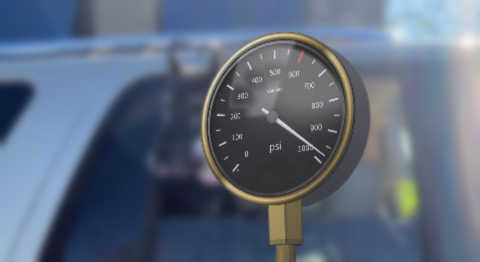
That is psi 975
